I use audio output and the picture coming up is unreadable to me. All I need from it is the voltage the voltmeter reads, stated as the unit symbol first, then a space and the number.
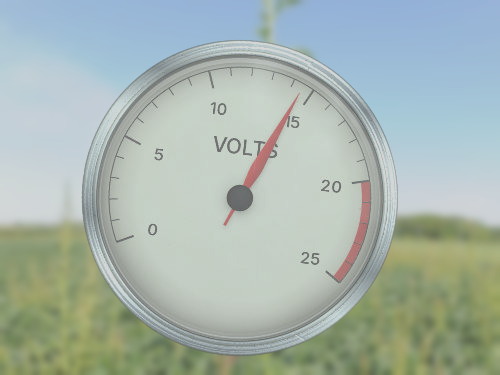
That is V 14.5
